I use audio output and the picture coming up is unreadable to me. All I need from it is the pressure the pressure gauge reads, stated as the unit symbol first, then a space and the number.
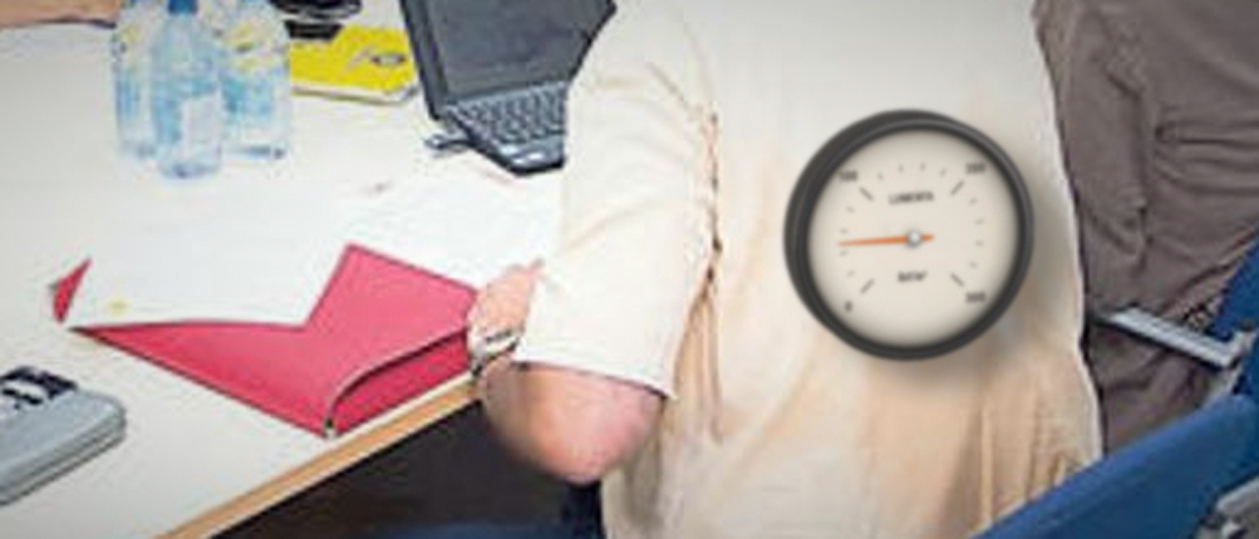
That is psi 50
